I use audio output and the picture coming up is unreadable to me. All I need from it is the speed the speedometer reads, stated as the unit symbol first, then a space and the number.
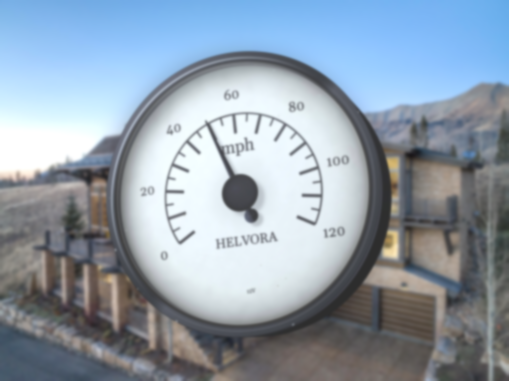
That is mph 50
